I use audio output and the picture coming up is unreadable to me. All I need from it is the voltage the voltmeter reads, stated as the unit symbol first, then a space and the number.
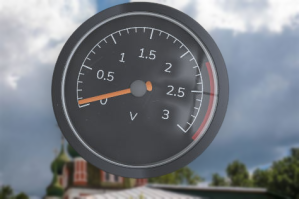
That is V 0.05
